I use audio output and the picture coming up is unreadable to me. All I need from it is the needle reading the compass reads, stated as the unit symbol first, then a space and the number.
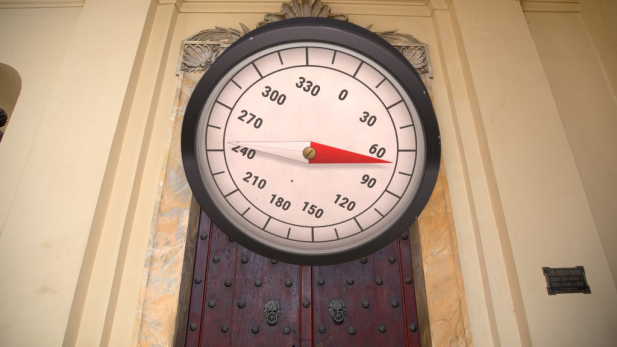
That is ° 67.5
